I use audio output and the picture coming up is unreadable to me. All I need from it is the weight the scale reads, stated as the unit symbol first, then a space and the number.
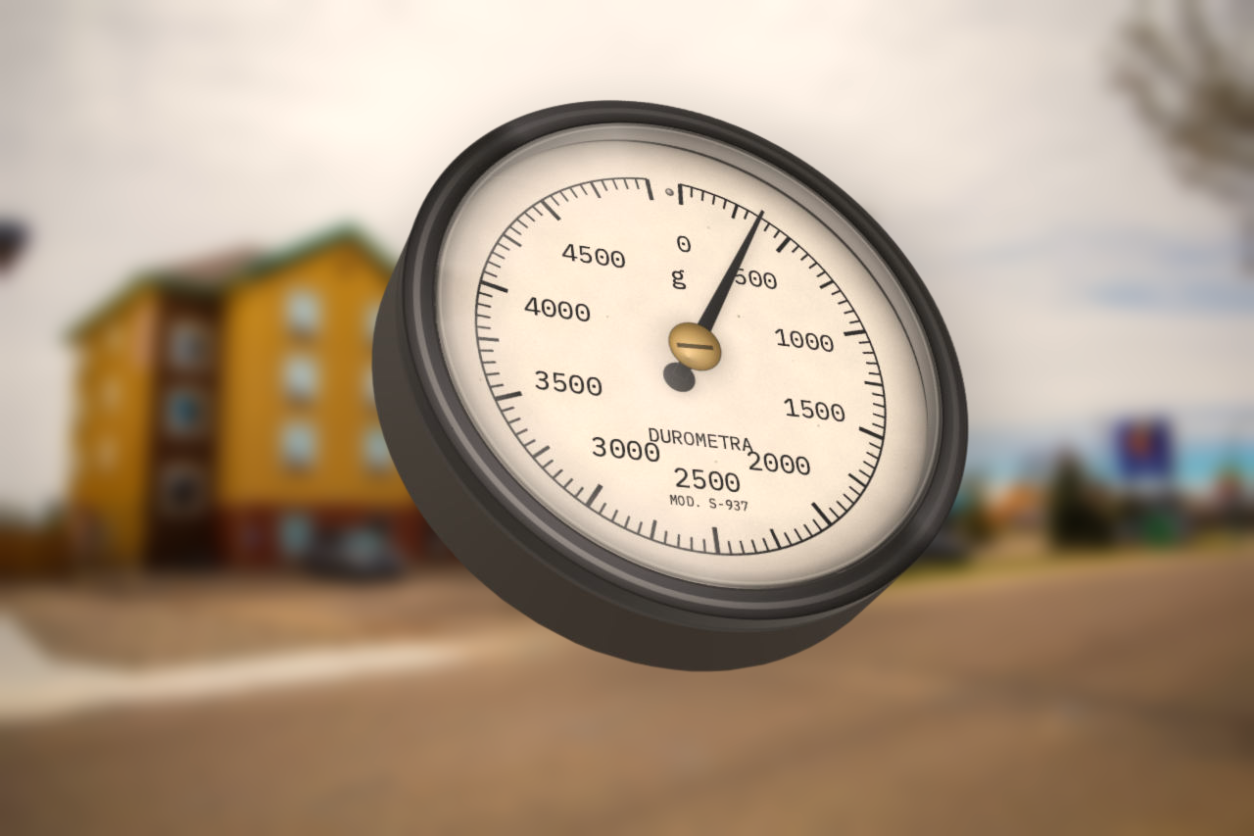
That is g 350
